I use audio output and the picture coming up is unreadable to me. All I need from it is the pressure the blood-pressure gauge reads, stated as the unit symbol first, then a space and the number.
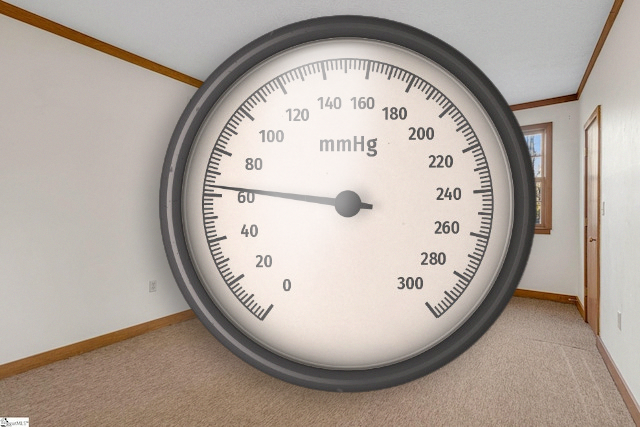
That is mmHg 64
